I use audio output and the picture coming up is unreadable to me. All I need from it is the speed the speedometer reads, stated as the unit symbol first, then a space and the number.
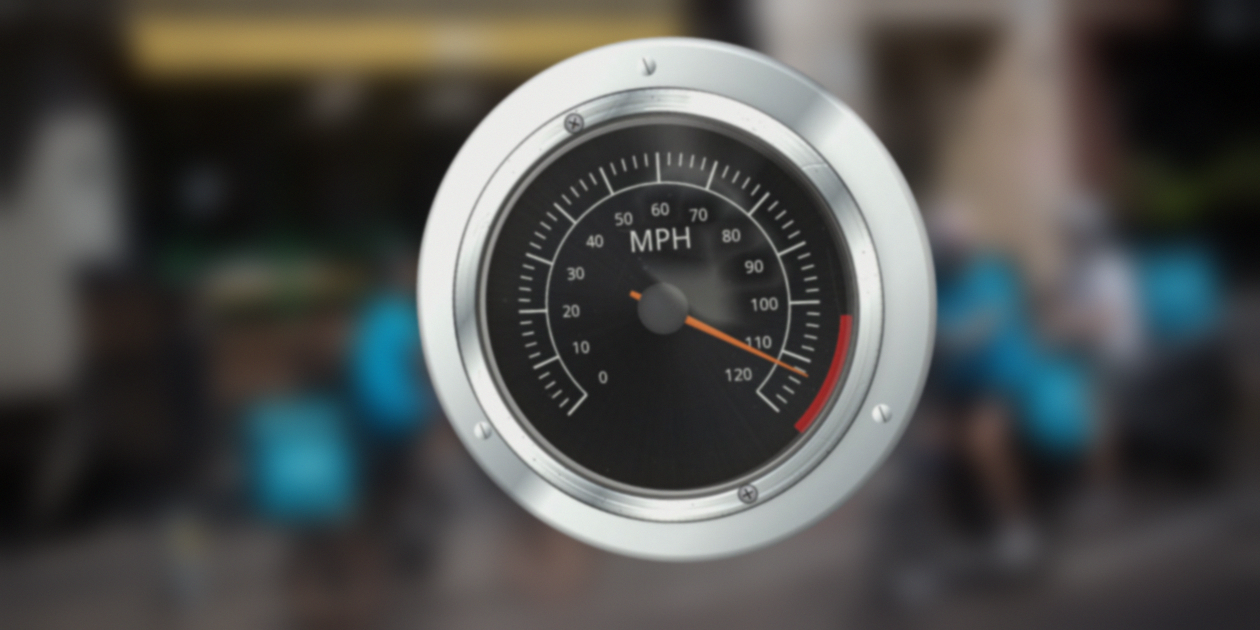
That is mph 112
